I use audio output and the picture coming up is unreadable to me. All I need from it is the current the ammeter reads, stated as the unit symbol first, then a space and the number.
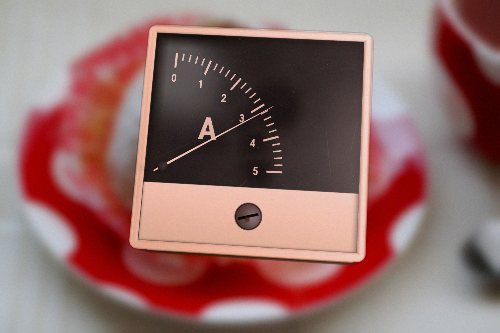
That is A 3.2
